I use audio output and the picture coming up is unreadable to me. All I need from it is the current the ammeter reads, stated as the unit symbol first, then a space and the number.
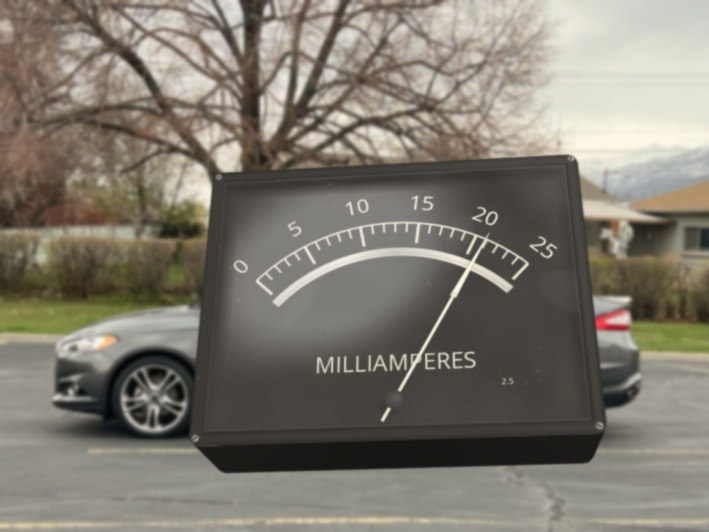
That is mA 21
